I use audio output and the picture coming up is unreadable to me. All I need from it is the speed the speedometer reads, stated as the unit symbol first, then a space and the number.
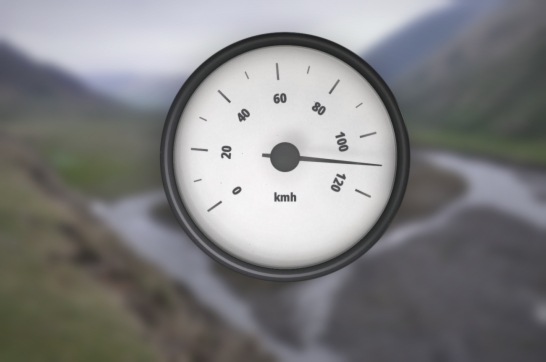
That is km/h 110
